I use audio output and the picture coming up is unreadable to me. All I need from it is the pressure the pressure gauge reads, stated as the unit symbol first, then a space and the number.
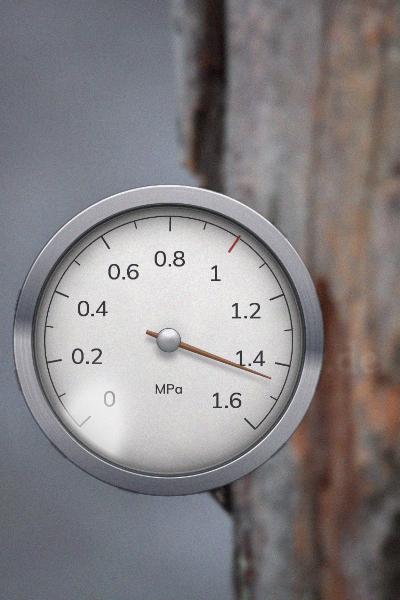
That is MPa 1.45
